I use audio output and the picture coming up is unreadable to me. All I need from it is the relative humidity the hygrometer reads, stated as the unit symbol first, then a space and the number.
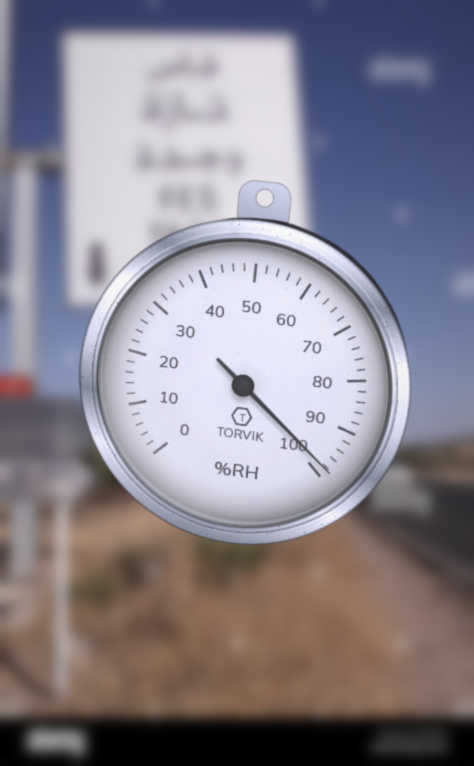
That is % 98
